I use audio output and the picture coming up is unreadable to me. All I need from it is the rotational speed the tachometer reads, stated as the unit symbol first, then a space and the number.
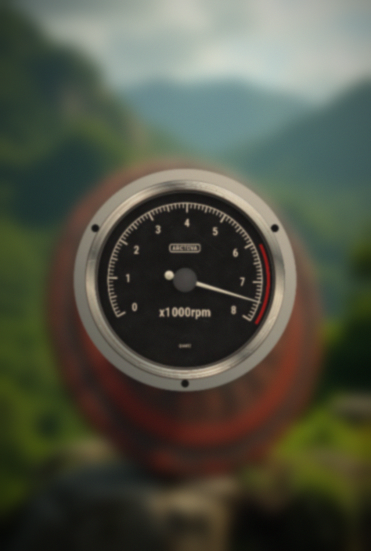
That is rpm 7500
